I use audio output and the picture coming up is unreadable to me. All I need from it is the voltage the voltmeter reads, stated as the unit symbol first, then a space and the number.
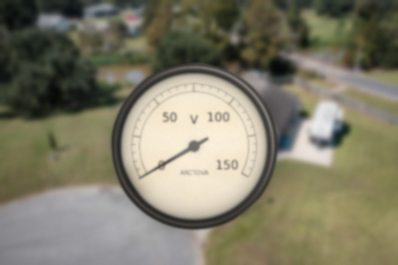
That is V 0
